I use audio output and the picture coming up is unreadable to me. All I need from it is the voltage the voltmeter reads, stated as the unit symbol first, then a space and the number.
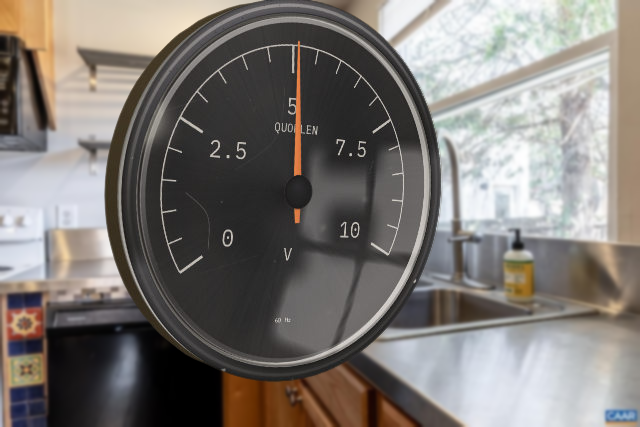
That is V 5
